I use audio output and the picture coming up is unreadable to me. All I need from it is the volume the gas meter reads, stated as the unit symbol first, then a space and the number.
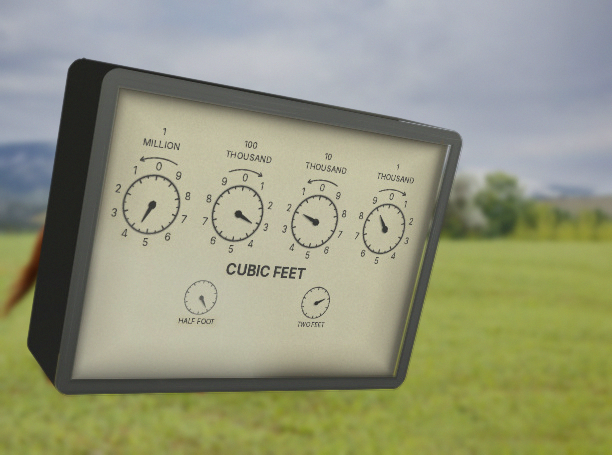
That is ft³ 431900
